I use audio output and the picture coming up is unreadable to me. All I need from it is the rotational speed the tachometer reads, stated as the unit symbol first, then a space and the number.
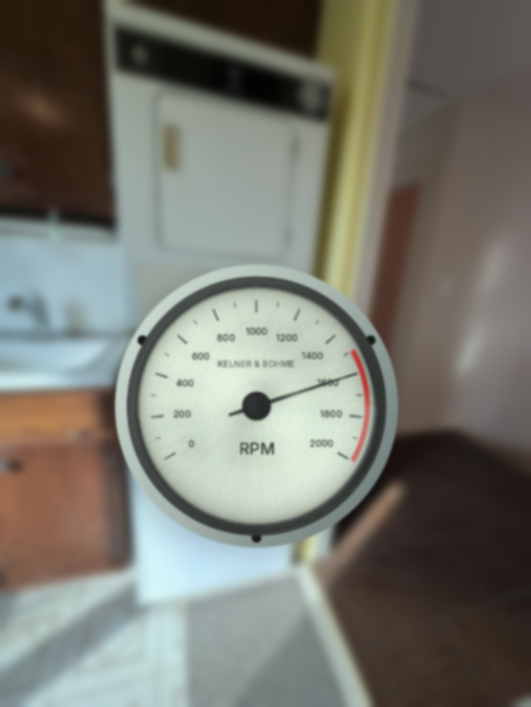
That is rpm 1600
